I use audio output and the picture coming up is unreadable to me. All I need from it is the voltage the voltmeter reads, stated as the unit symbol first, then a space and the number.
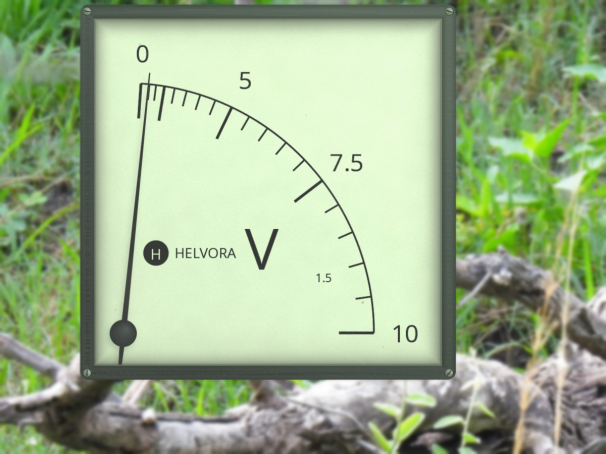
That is V 1.5
